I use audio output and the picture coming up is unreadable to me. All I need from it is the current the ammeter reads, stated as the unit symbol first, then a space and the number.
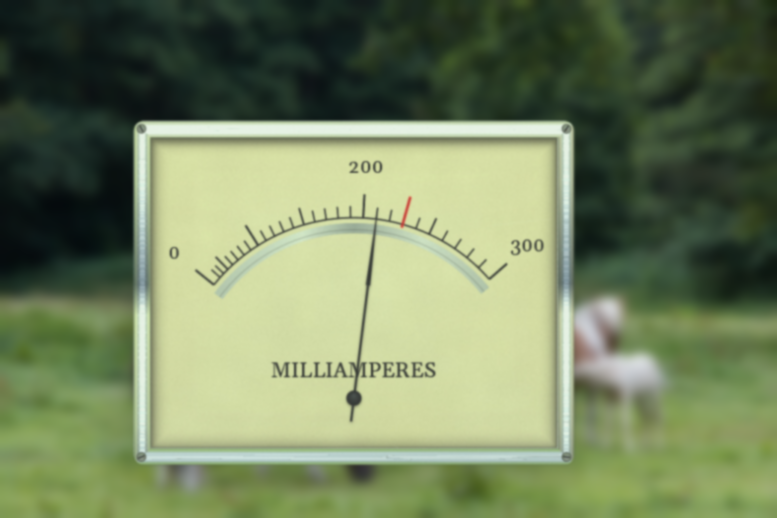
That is mA 210
